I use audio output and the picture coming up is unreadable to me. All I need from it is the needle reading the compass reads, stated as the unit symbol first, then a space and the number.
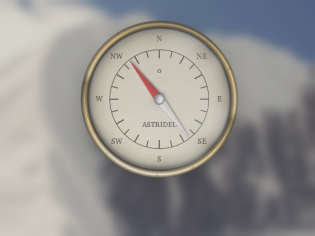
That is ° 322.5
